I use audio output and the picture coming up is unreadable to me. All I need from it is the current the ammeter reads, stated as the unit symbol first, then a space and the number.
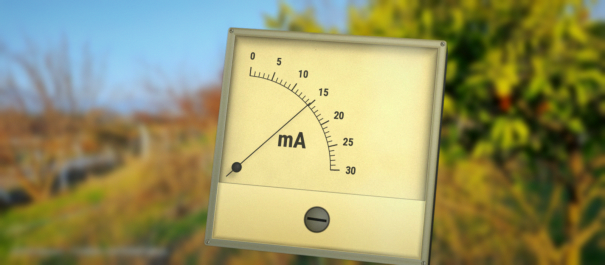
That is mA 15
